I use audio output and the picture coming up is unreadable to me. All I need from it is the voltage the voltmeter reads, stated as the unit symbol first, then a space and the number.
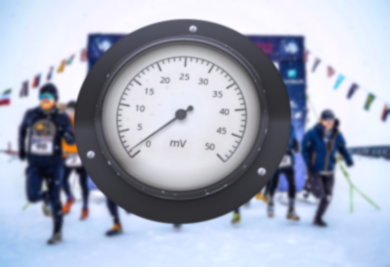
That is mV 1
